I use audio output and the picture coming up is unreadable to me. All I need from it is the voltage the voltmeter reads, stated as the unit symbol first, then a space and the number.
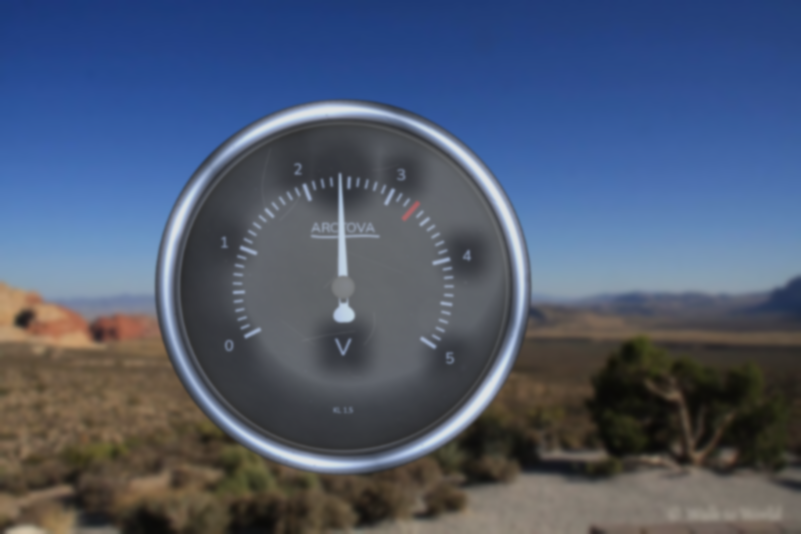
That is V 2.4
